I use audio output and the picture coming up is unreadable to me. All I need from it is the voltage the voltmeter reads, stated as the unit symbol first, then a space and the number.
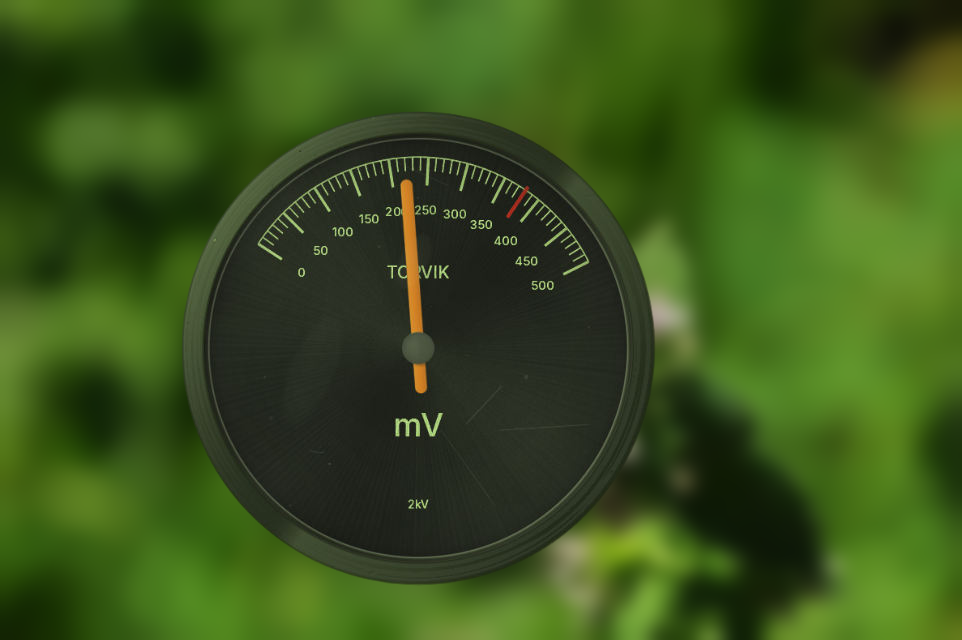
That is mV 220
